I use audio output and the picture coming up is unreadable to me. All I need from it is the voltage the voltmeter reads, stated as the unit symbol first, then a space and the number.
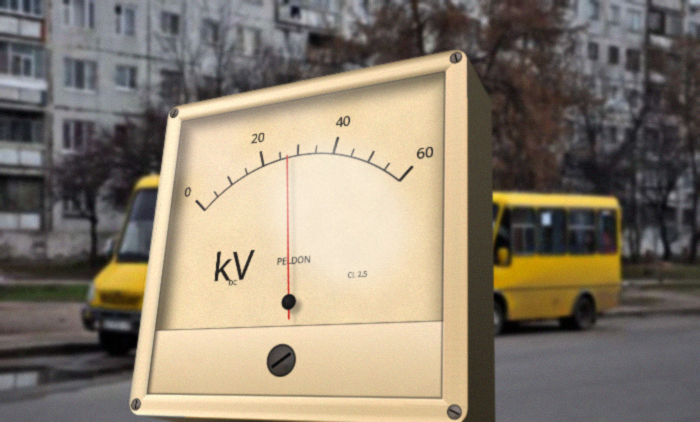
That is kV 27.5
